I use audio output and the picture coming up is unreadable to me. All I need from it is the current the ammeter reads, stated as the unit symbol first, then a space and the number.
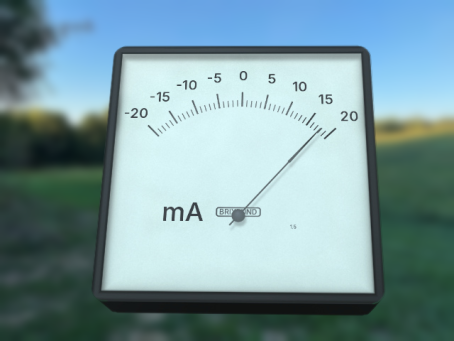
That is mA 18
